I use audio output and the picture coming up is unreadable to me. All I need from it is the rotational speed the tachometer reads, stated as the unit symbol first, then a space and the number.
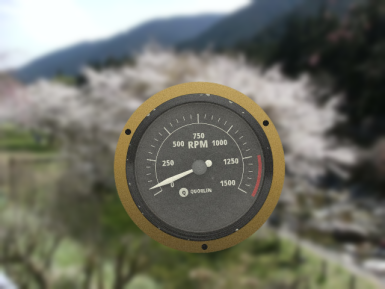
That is rpm 50
